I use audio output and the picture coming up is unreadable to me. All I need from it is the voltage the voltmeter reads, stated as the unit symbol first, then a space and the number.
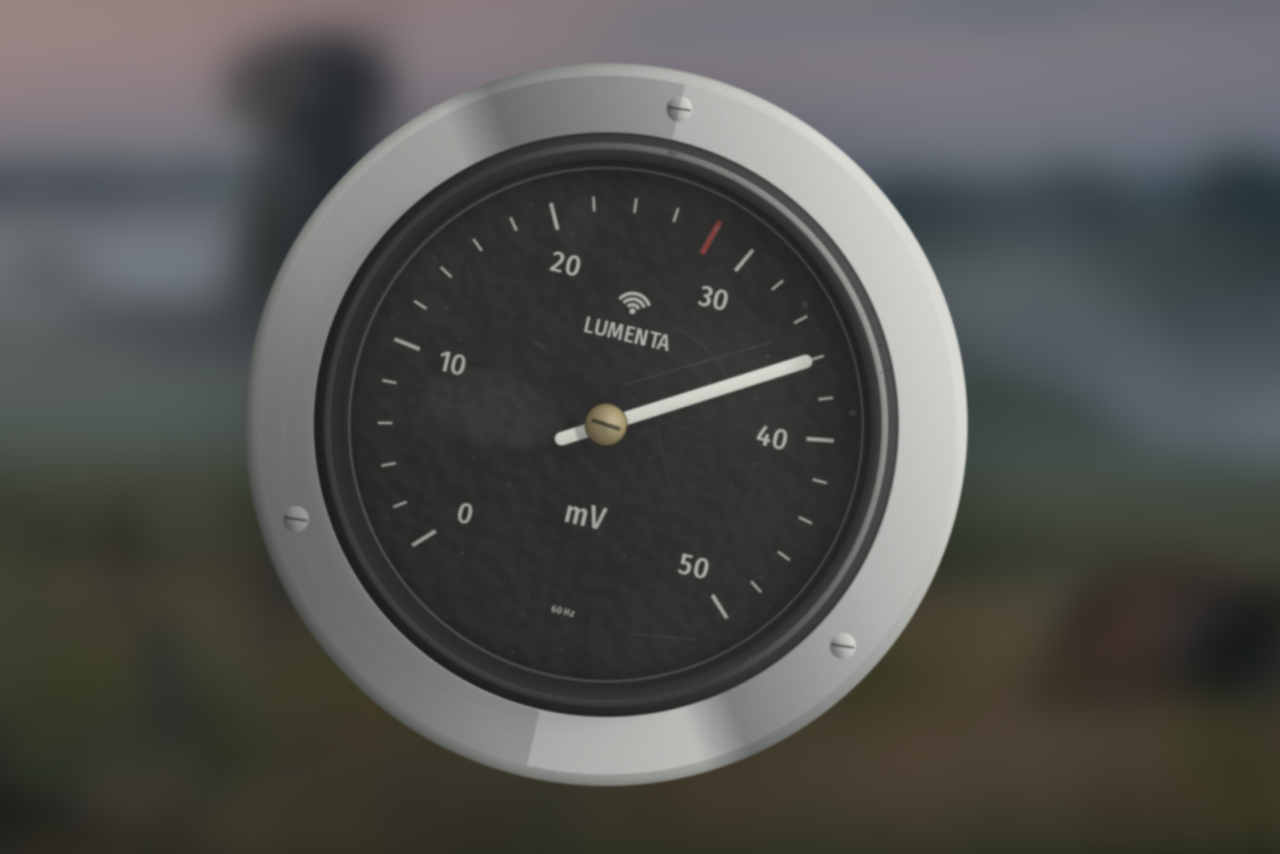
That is mV 36
